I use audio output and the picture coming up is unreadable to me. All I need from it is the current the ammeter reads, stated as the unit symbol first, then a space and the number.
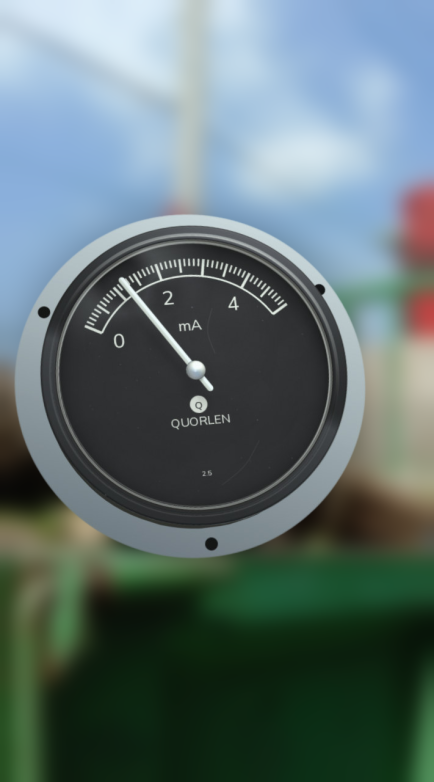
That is mA 1.2
